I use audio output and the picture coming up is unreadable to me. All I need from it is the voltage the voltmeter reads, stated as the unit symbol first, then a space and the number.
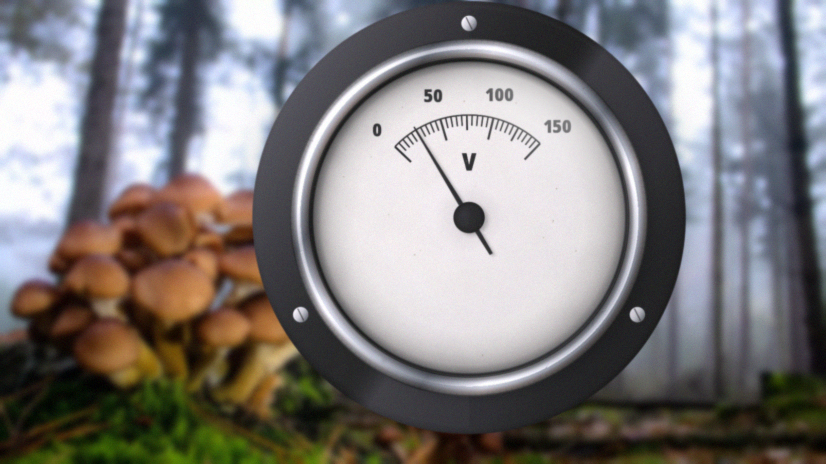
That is V 25
